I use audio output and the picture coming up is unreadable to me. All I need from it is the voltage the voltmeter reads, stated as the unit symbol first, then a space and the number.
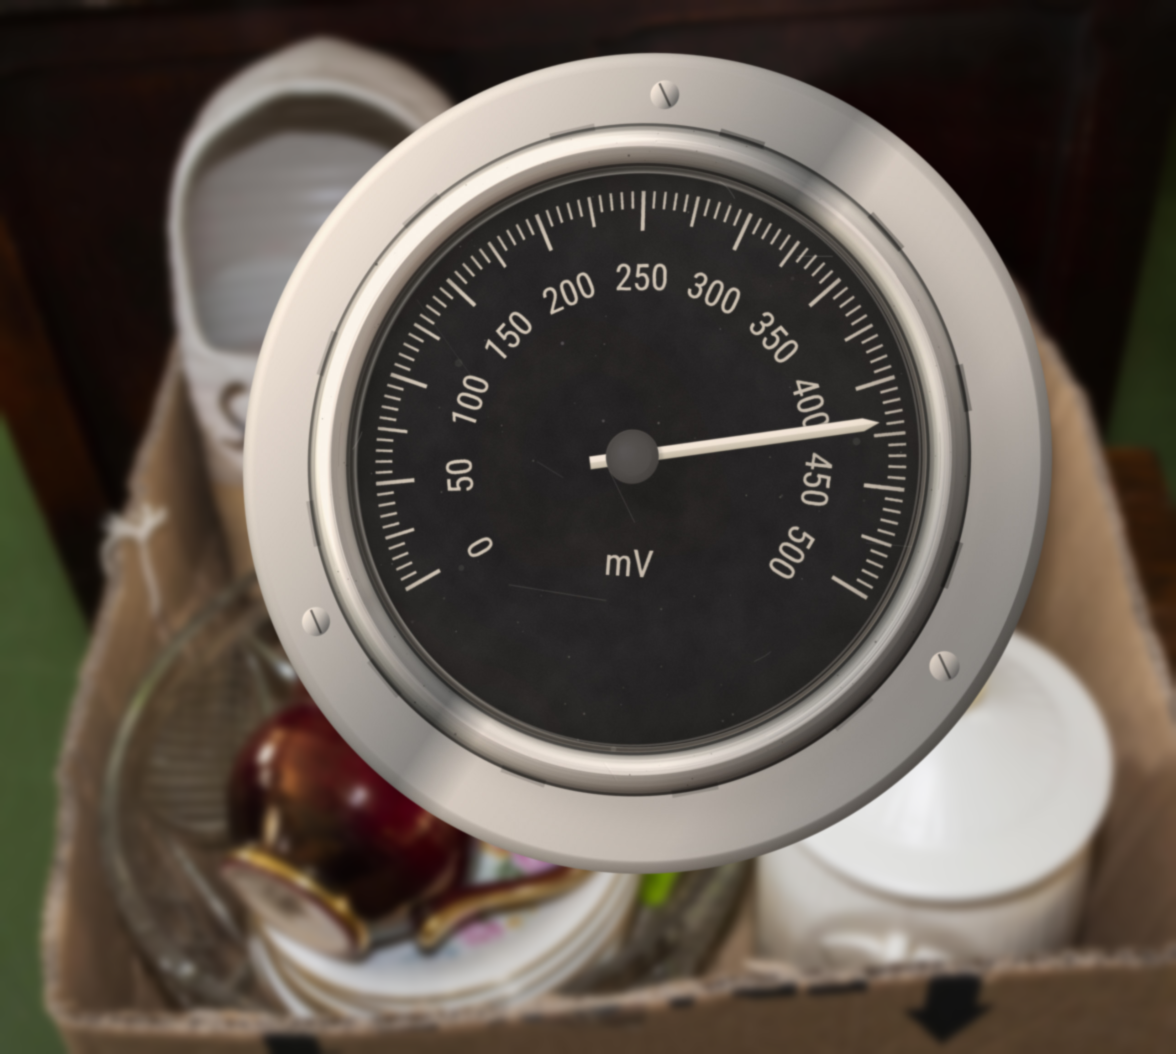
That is mV 420
